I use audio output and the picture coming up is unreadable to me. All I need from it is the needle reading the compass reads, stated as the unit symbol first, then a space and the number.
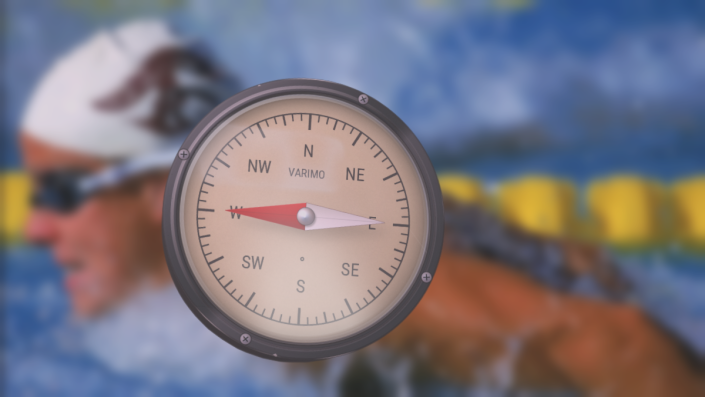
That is ° 270
